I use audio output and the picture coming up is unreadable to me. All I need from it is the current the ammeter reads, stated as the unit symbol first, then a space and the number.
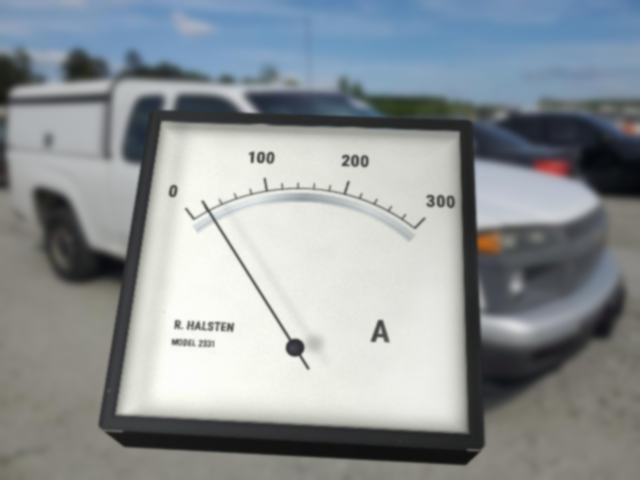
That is A 20
